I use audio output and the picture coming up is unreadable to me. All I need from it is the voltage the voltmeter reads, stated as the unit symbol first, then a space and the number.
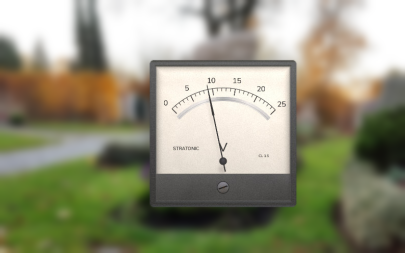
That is V 9
